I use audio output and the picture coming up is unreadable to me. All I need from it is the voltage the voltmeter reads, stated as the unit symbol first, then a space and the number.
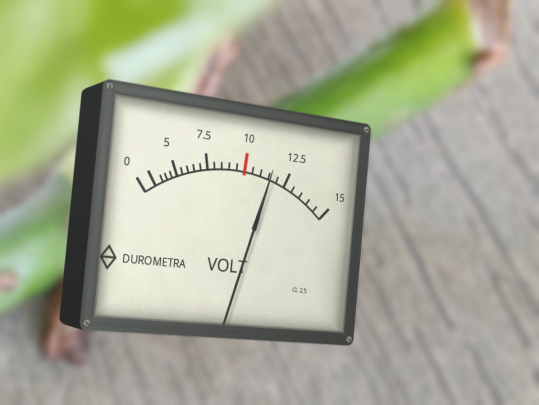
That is V 11.5
